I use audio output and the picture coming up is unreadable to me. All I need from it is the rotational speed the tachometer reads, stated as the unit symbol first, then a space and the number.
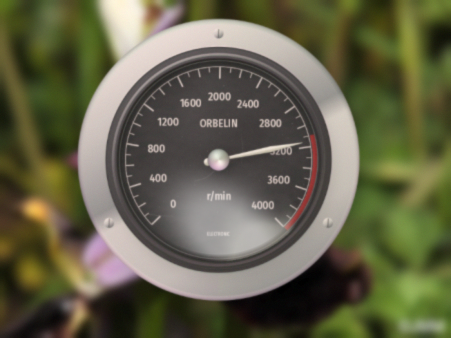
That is rpm 3150
